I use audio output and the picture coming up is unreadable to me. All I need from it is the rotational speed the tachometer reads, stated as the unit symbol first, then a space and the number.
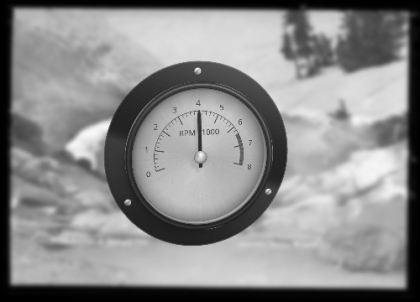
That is rpm 4000
